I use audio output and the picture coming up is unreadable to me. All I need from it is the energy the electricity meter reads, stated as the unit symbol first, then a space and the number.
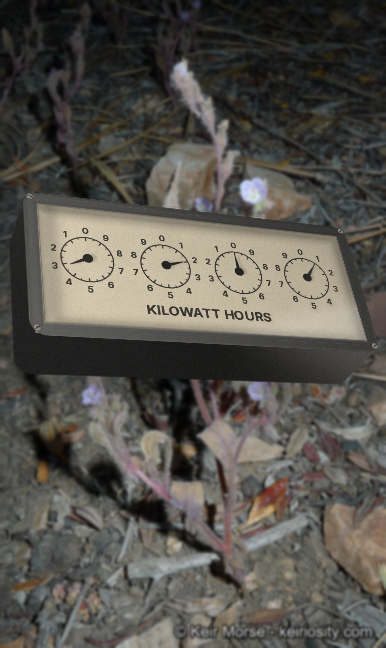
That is kWh 3201
